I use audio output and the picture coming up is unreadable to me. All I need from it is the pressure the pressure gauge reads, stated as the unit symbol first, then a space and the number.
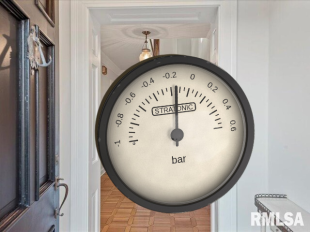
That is bar -0.15
